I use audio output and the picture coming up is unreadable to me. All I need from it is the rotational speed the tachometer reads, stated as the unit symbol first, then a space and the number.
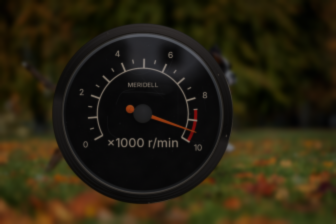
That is rpm 9500
